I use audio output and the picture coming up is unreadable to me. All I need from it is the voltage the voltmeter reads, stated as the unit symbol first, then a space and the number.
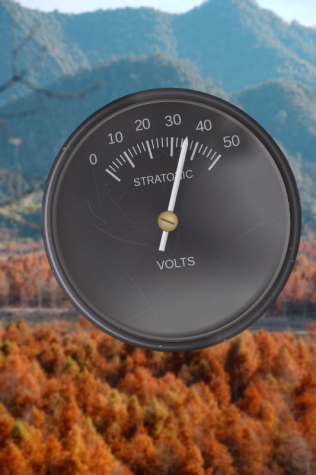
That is V 36
